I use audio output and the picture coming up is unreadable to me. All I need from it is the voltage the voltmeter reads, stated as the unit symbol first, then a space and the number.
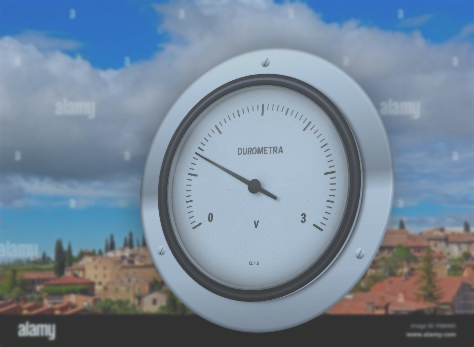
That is V 0.7
